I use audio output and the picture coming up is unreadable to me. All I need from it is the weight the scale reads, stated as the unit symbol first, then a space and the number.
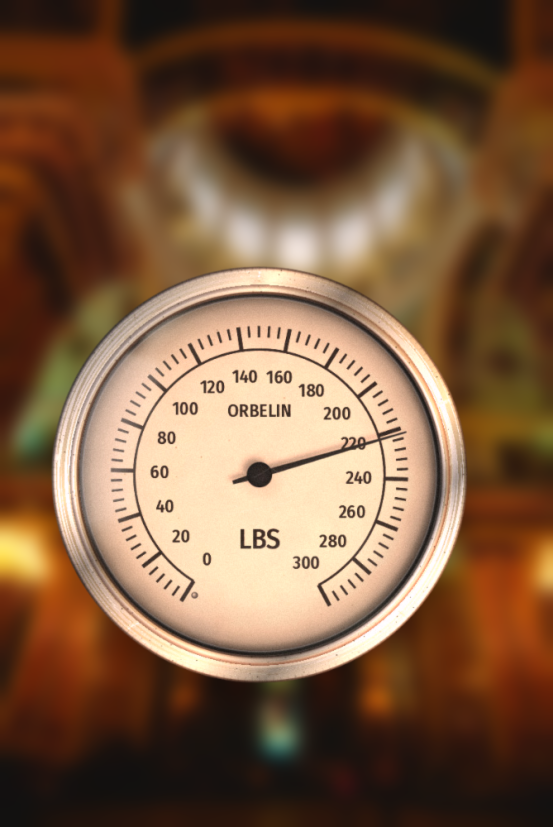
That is lb 222
